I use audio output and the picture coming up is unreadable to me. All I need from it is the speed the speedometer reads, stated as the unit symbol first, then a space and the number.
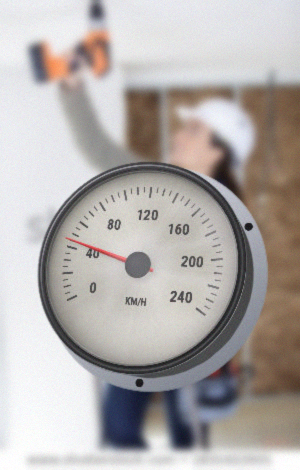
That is km/h 45
